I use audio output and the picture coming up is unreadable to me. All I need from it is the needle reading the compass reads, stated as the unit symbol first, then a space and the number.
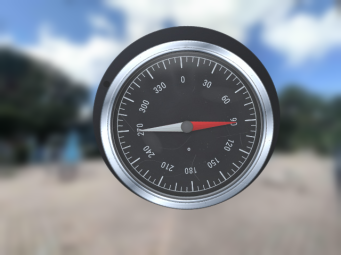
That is ° 90
